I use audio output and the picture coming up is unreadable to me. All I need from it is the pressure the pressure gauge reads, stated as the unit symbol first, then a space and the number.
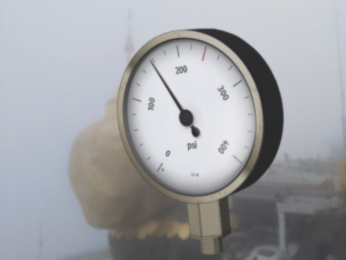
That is psi 160
